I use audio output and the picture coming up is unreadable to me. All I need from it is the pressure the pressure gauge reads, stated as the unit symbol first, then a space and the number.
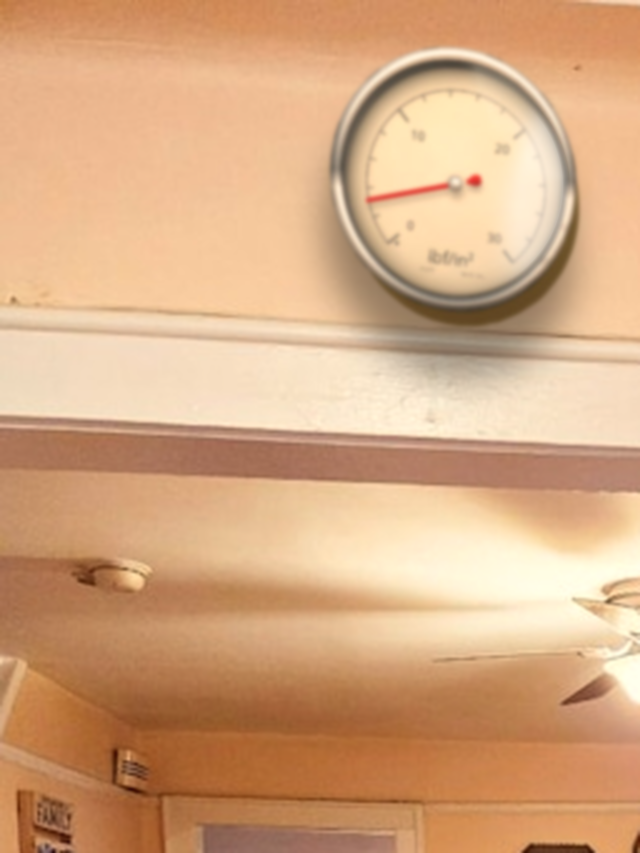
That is psi 3
